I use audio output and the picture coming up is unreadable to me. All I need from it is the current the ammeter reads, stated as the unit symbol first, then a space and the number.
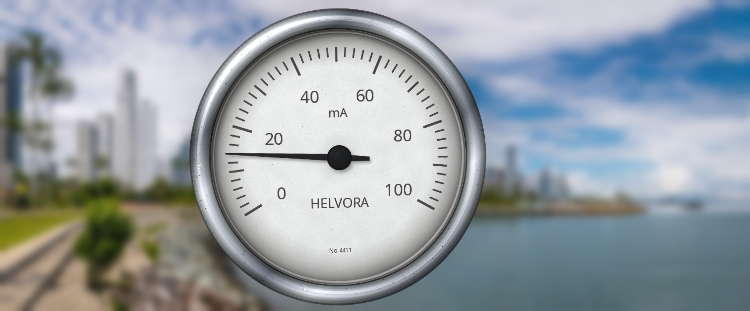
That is mA 14
